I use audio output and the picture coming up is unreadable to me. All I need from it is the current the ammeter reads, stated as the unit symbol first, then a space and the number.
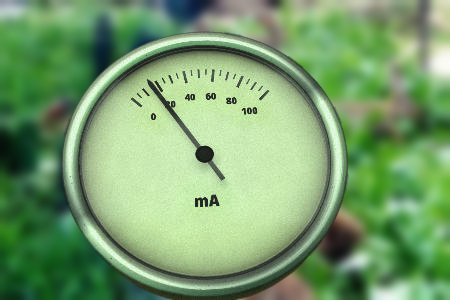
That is mA 15
